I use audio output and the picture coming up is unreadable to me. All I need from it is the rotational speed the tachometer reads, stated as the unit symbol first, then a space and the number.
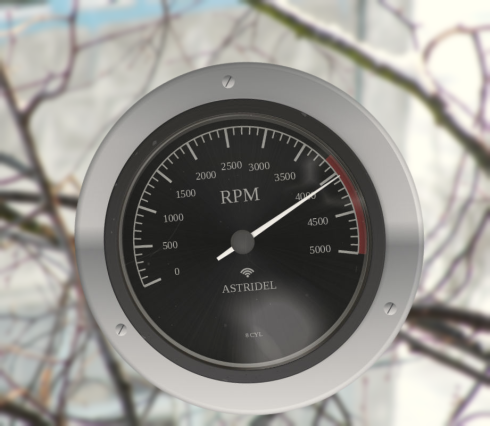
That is rpm 4050
